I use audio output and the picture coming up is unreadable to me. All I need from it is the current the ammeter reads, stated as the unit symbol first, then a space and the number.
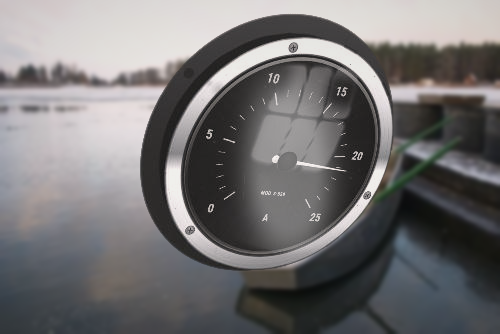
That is A 21
